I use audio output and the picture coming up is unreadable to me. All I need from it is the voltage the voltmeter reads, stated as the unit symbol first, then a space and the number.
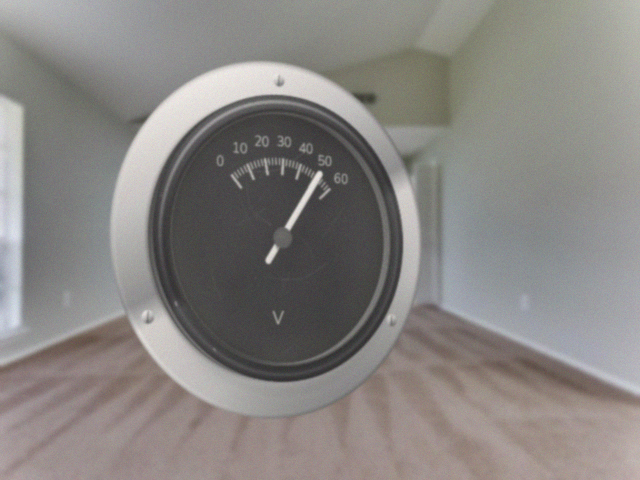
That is V 50
